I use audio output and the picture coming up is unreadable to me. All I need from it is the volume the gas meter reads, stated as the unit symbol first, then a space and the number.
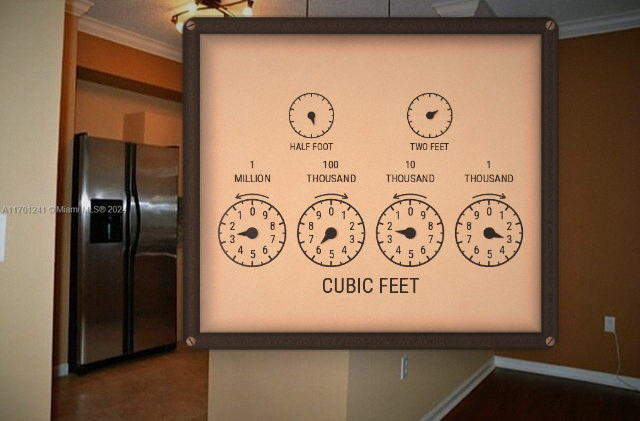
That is ft³ 262300
